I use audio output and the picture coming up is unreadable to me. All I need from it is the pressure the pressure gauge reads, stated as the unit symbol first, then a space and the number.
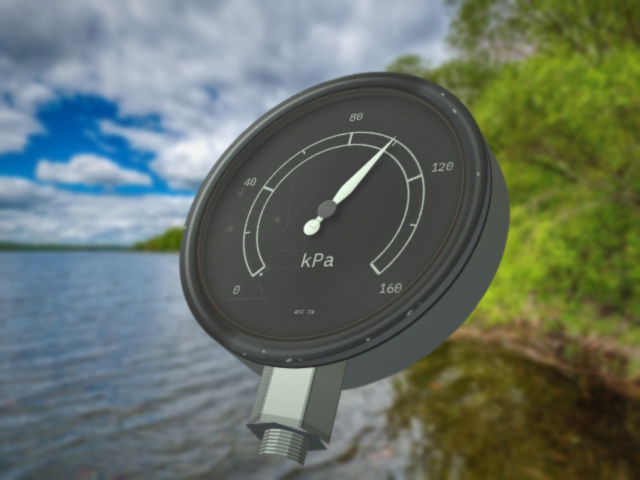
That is kPa 100
